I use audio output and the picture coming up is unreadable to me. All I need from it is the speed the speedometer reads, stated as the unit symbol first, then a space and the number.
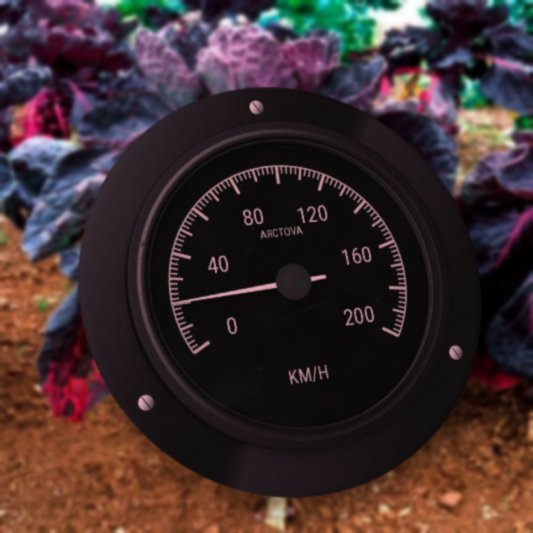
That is km/h 20
